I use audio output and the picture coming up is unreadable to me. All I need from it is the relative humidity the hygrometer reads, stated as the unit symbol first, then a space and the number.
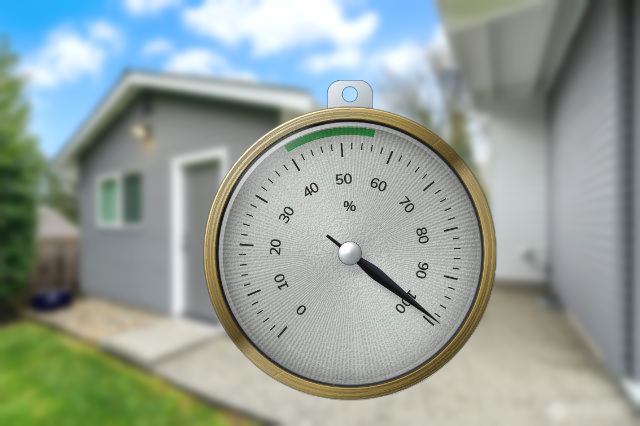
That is % 99
